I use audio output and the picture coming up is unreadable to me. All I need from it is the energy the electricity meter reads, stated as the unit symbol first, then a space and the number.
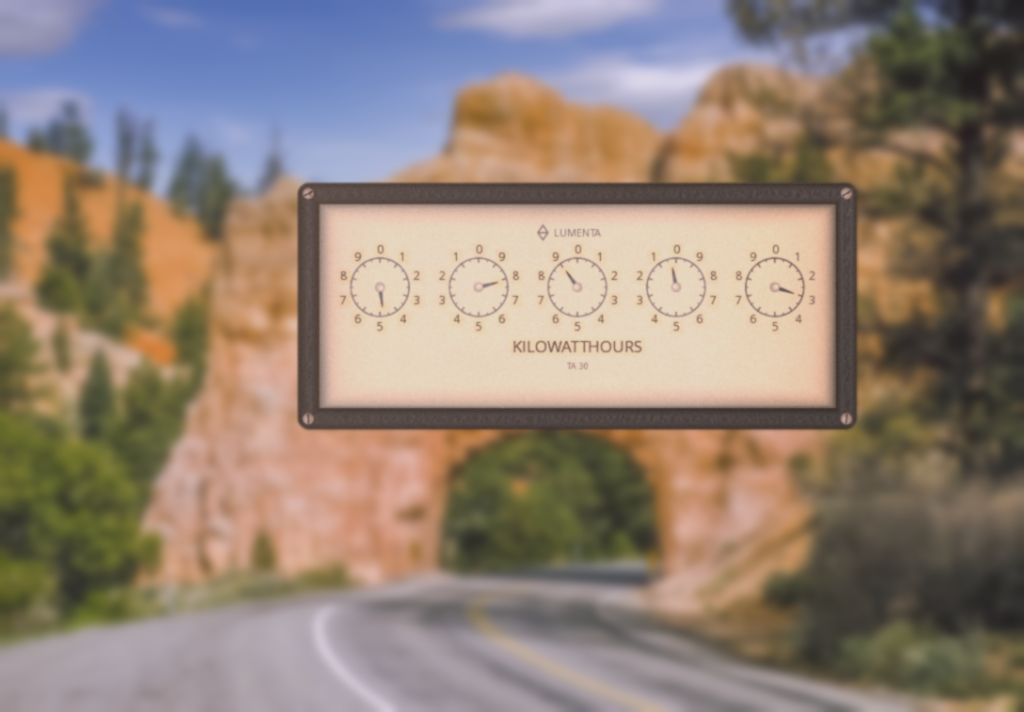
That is kWh 47903
